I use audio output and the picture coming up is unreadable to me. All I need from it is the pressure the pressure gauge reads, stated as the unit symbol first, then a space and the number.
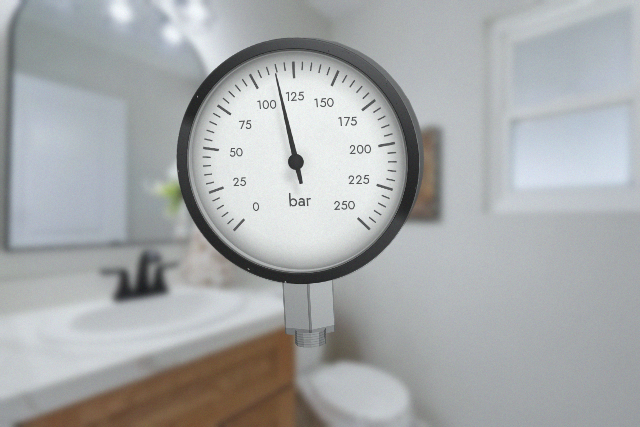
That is bar 115
